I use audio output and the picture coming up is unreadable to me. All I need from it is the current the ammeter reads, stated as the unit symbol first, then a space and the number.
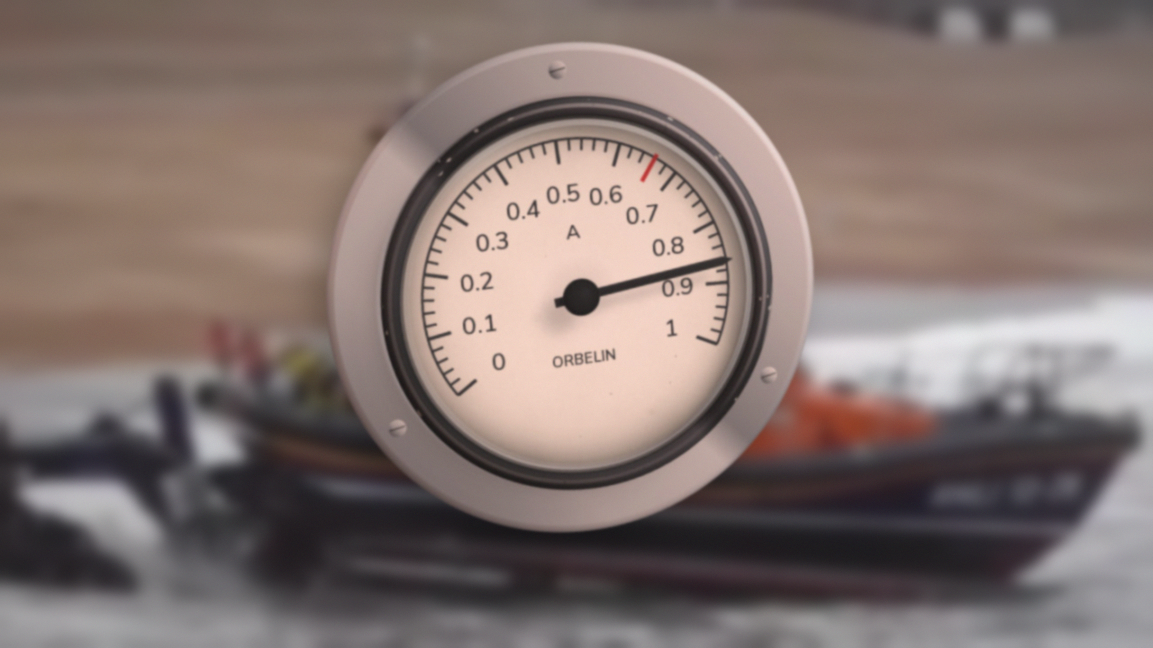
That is A 0.86
